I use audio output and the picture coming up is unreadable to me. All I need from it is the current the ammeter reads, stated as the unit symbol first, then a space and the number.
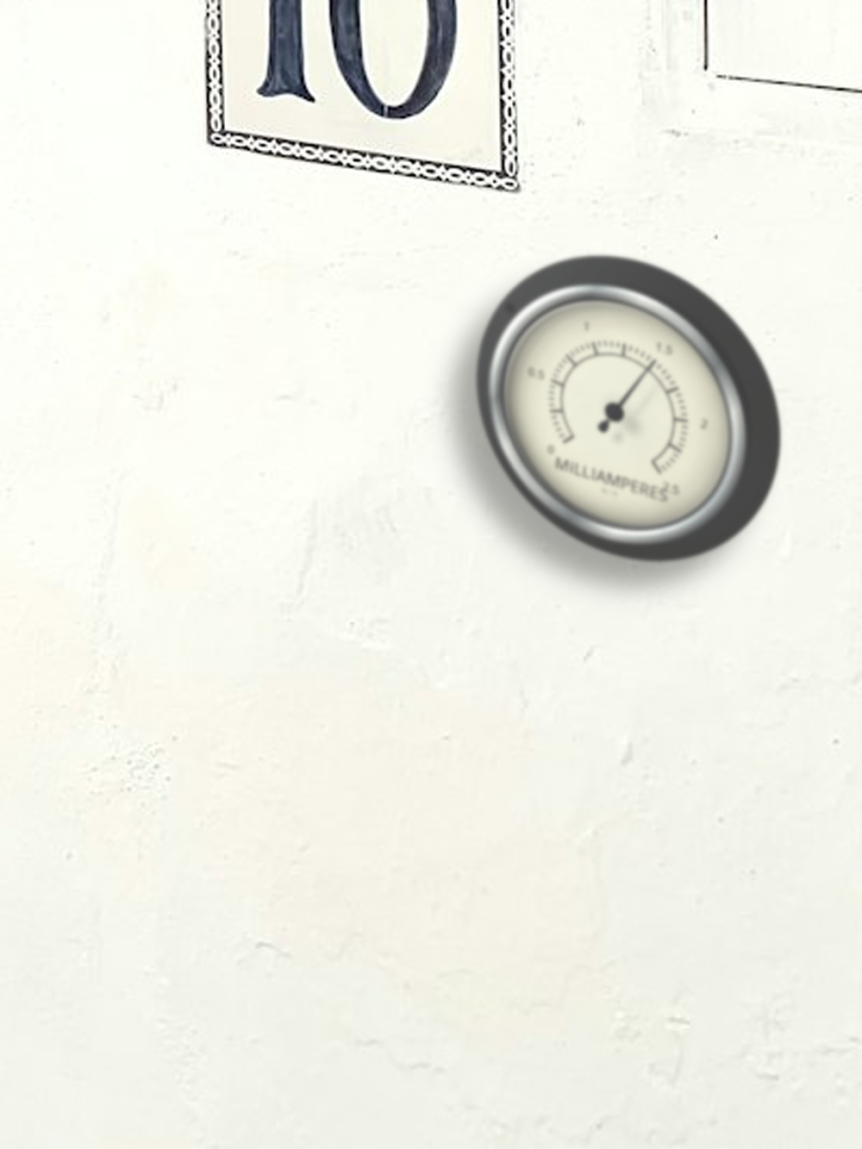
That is mA 1.5
